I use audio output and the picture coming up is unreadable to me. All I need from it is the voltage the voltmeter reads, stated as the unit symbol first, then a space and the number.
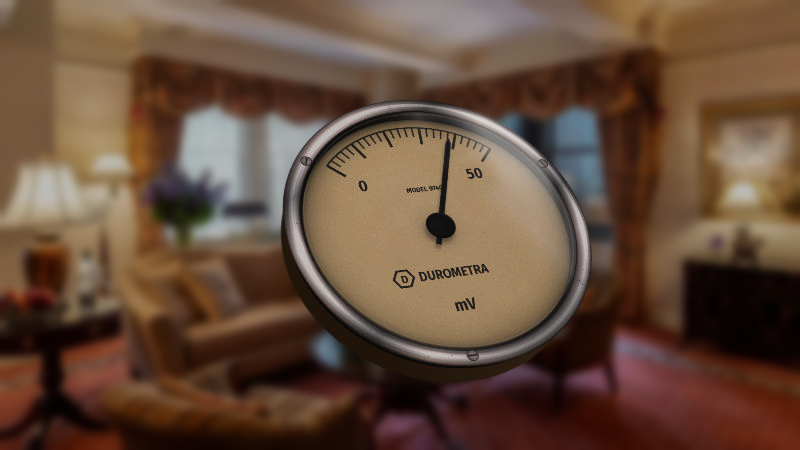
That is mV 38
